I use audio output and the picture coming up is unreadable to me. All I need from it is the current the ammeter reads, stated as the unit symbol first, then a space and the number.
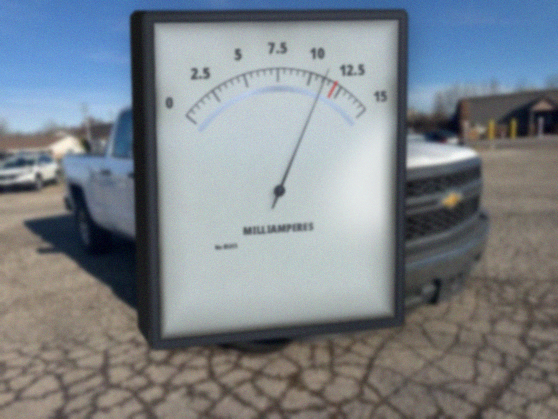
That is mA 11
